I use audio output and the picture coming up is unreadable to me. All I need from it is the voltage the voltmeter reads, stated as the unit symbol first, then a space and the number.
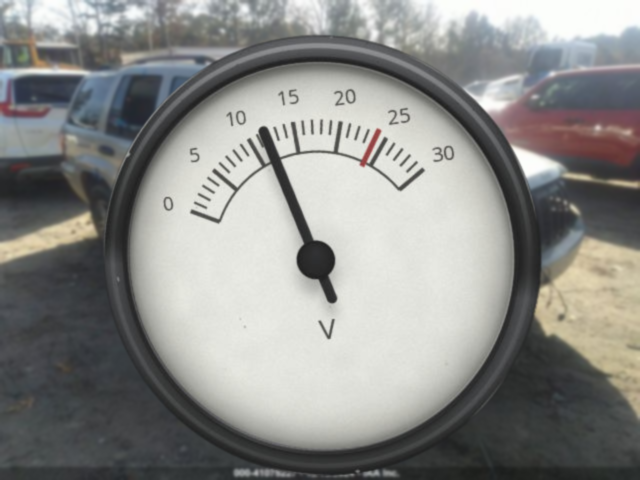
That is V 12
